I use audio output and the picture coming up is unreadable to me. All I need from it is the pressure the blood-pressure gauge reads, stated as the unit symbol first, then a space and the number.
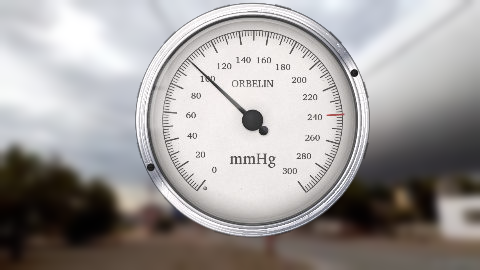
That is mmHg 100
